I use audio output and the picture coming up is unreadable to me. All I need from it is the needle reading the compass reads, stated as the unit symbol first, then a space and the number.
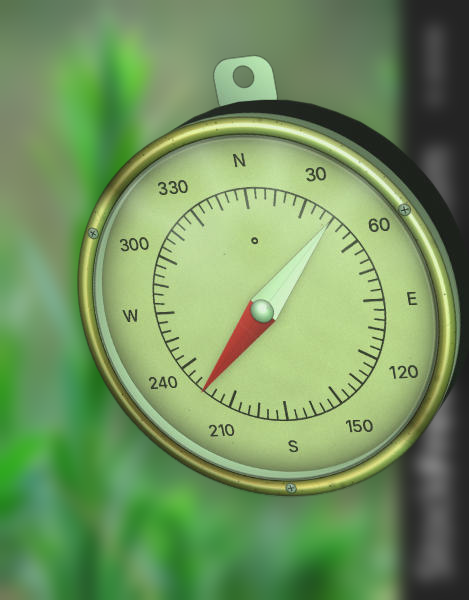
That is ° 225
